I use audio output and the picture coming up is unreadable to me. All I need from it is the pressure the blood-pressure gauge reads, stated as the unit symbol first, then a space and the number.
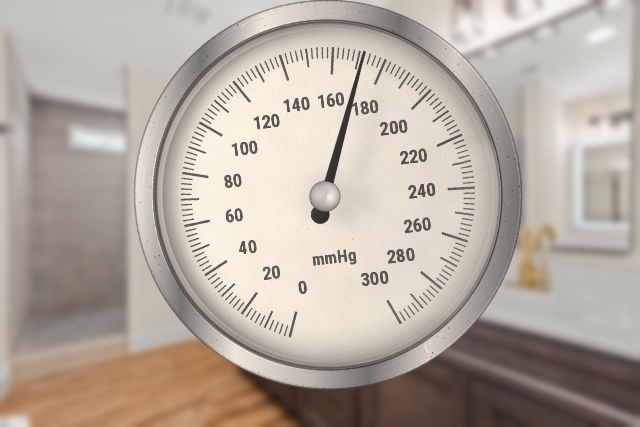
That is mmHg 172
